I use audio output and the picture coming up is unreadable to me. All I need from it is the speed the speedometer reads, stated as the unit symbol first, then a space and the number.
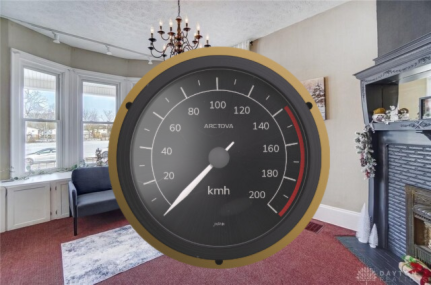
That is km/h 0
